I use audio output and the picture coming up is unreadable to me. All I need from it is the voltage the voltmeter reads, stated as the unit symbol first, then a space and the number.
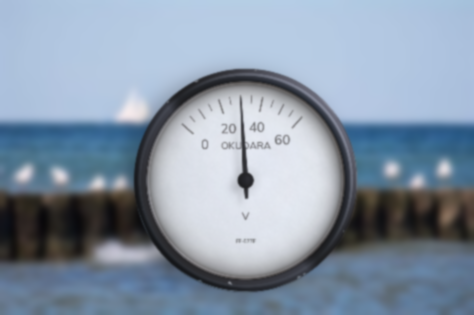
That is V 30
